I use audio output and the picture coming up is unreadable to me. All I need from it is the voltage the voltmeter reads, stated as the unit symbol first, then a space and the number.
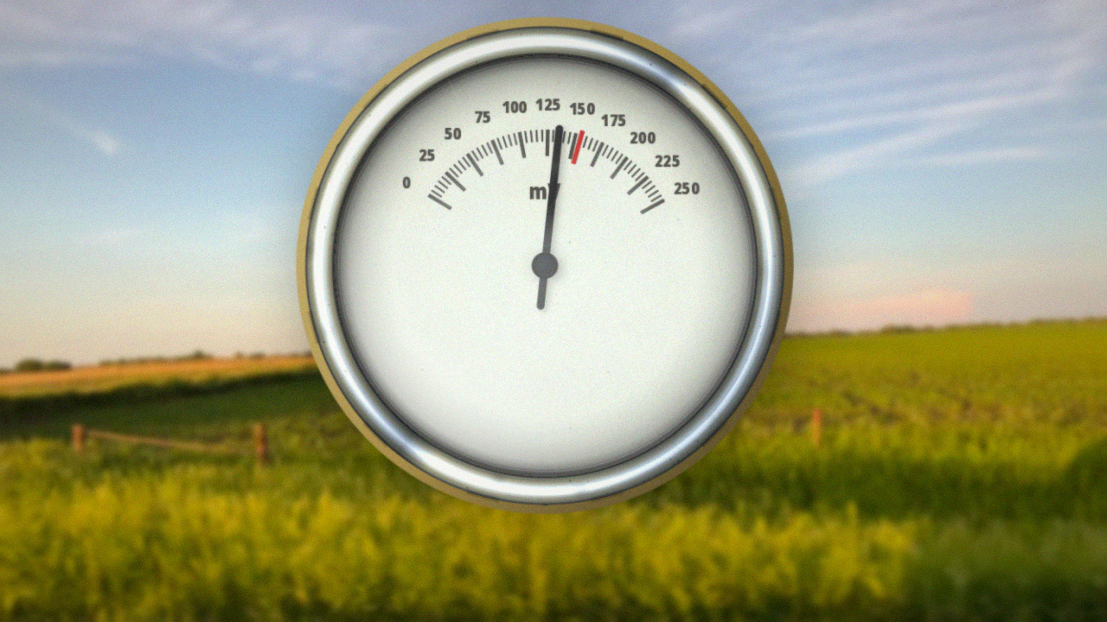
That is mV 135
